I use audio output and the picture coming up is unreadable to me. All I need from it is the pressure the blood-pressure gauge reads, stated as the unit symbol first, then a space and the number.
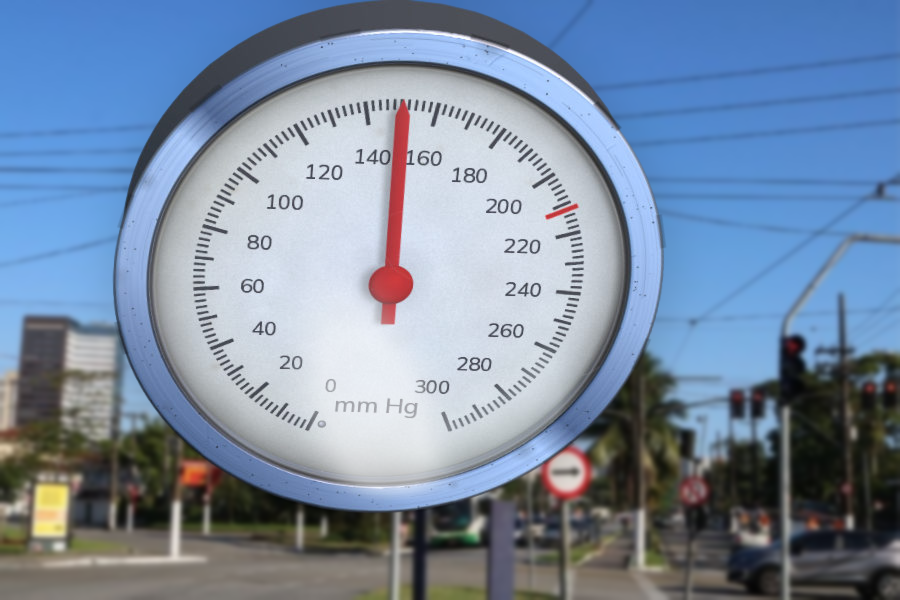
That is mmHg 150
